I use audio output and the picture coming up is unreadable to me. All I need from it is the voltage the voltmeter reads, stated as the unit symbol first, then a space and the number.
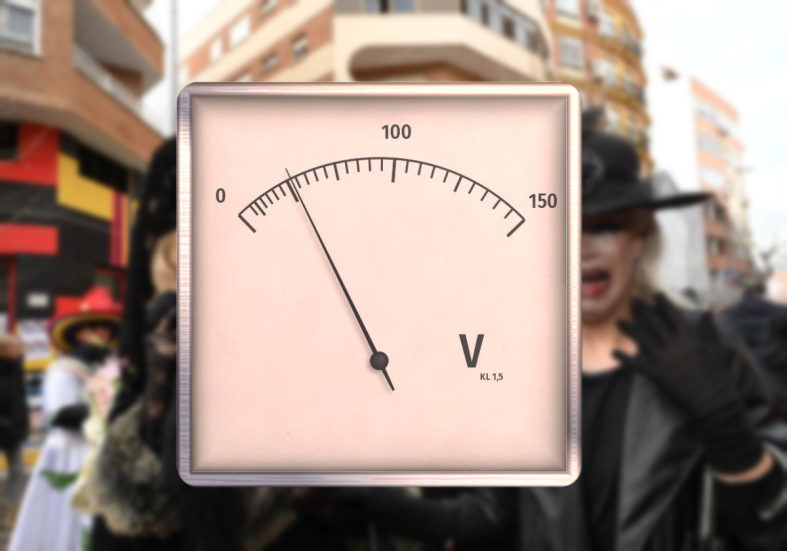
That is V 52.5
